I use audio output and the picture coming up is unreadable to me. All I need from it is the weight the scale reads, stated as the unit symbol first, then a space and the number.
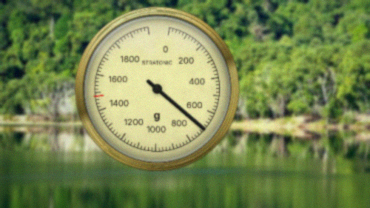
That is g 700
